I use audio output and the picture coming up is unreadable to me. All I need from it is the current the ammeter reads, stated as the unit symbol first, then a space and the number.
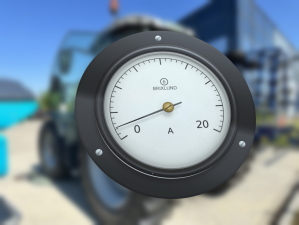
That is A 1
